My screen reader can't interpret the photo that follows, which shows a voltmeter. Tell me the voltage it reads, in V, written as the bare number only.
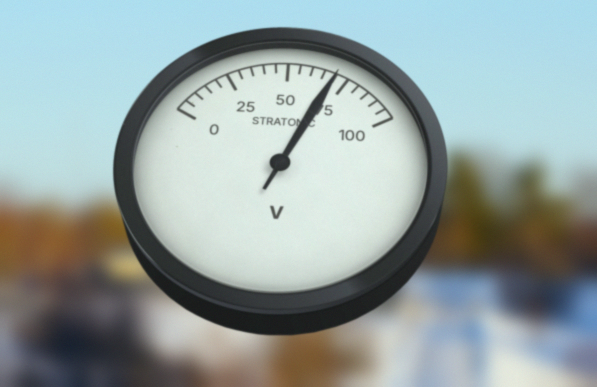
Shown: 70
